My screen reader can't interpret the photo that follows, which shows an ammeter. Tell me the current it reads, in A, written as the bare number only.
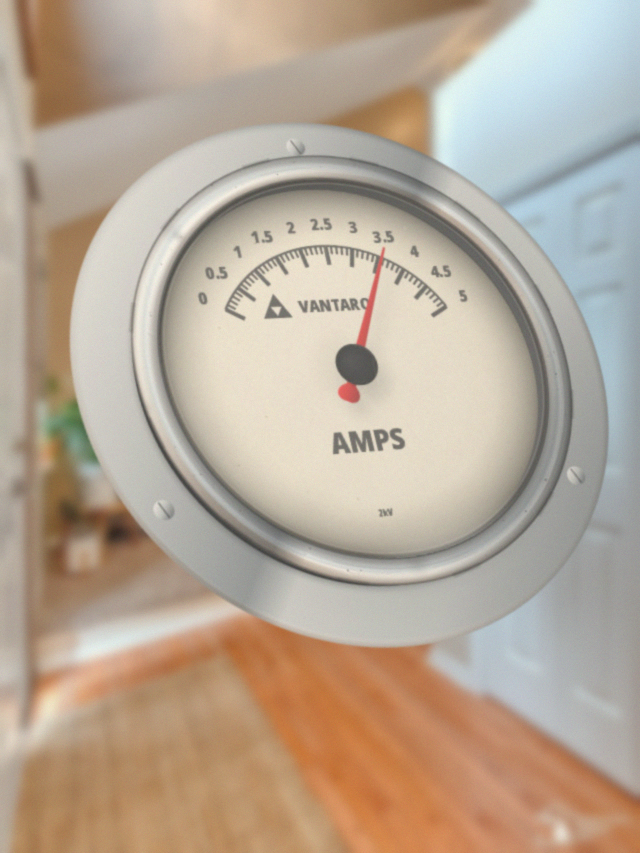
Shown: 3.5
